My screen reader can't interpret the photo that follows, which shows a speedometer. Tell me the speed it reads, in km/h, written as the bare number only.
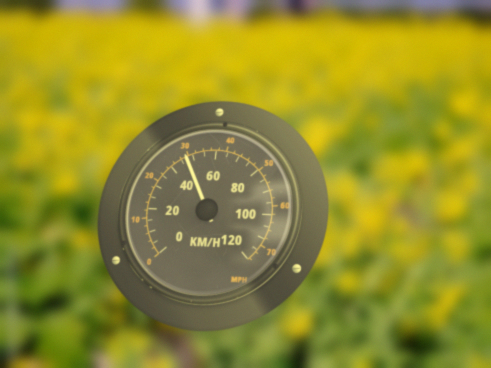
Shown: 47.5
